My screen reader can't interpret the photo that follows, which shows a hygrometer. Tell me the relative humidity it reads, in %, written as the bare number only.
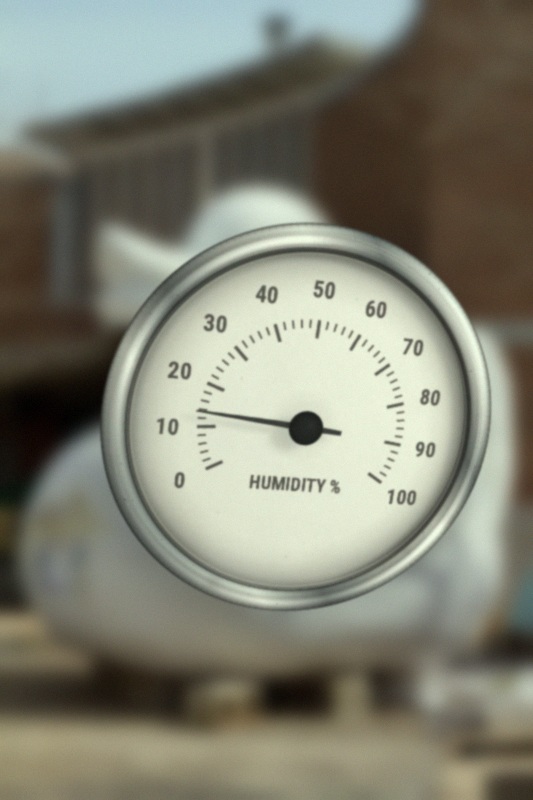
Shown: 14
